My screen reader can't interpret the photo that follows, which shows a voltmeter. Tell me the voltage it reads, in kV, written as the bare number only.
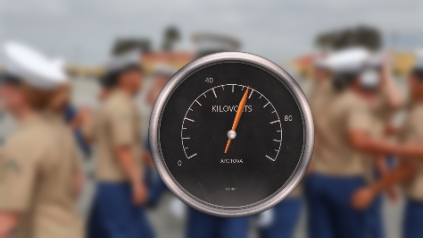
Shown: 57.5
